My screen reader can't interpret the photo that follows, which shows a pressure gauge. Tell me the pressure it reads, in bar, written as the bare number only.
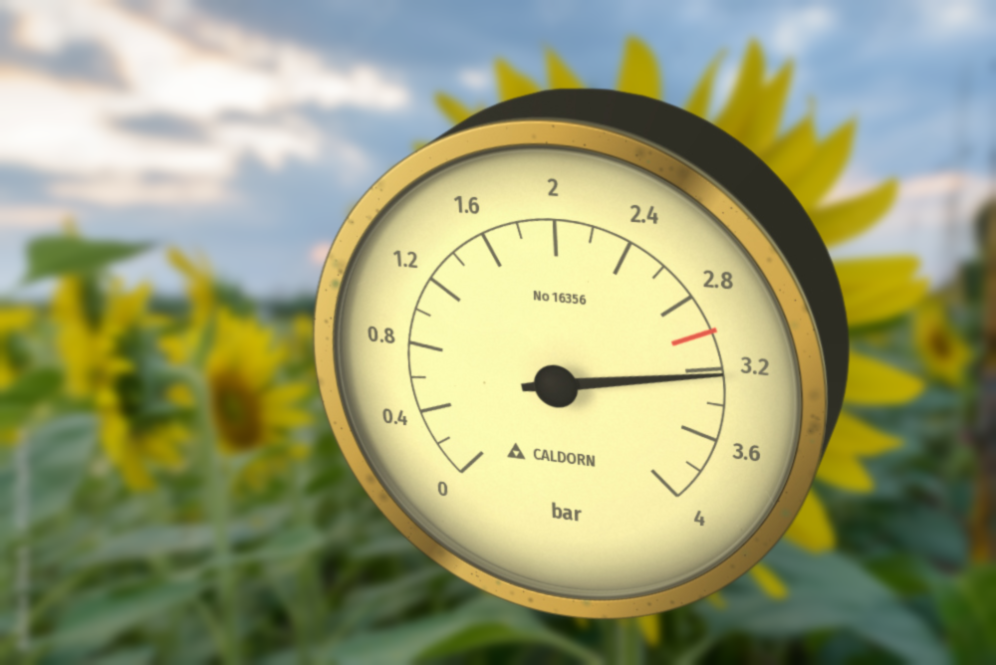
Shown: 3.2
